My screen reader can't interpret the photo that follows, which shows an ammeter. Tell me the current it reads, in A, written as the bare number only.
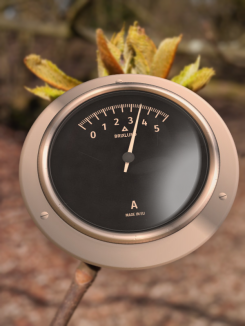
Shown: 3.5
